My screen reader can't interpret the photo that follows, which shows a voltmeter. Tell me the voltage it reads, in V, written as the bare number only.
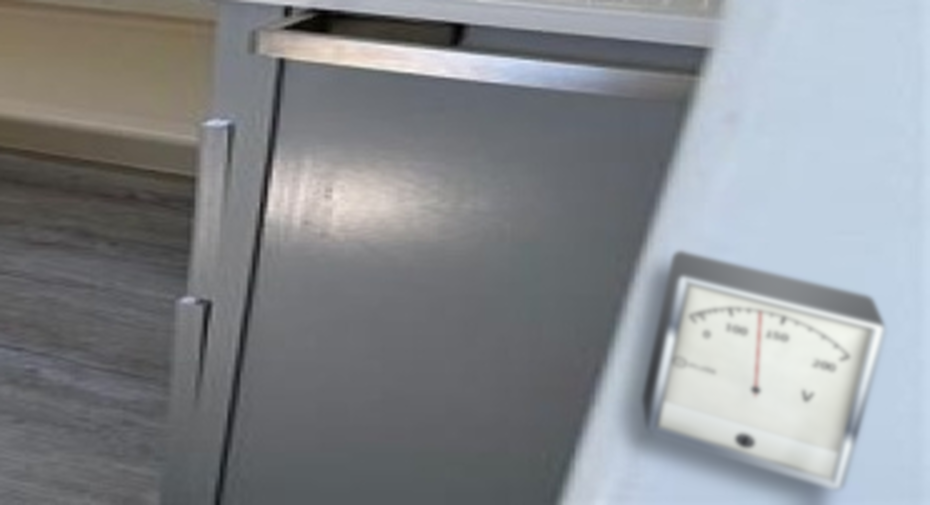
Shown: 130
